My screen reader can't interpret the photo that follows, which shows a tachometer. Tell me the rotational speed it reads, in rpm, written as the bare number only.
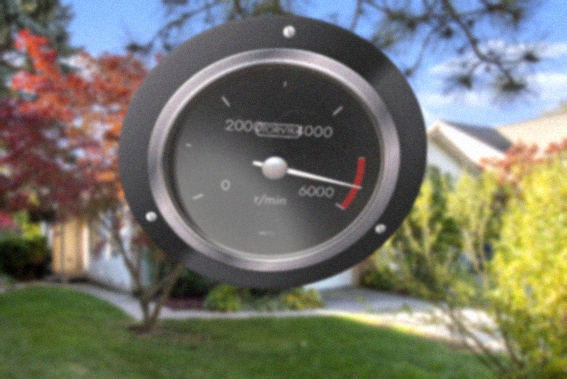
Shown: 5500
